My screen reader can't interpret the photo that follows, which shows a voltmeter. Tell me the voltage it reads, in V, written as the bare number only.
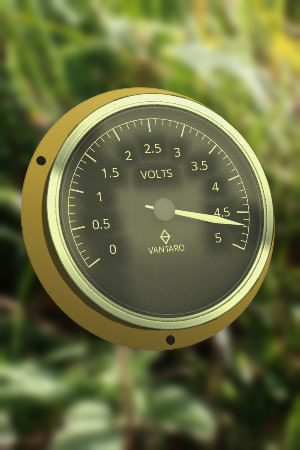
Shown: 4.7
